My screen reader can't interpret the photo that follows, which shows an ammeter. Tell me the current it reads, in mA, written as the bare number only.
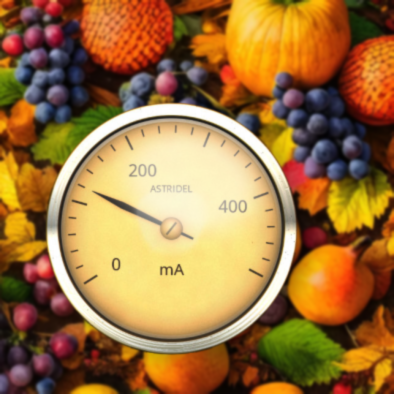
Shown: 120
